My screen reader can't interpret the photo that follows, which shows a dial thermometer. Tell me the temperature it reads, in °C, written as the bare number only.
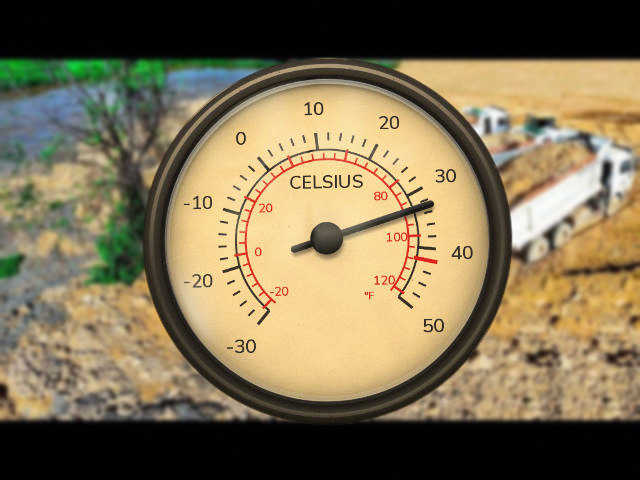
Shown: 33
